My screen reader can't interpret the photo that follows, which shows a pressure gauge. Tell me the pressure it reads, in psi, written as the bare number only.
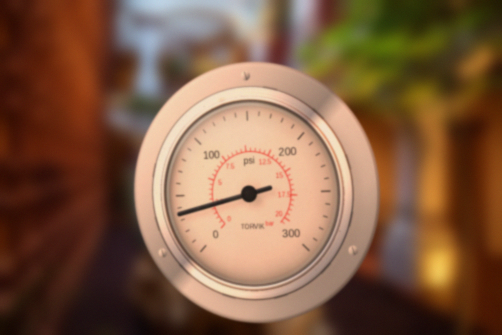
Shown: 35
